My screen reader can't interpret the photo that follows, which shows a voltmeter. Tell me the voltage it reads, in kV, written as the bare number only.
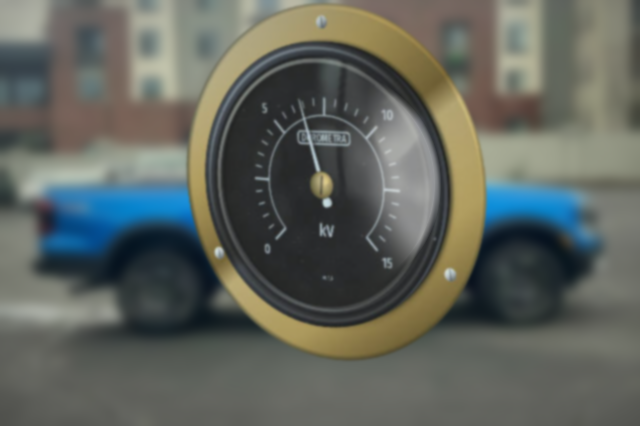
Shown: 6.5
